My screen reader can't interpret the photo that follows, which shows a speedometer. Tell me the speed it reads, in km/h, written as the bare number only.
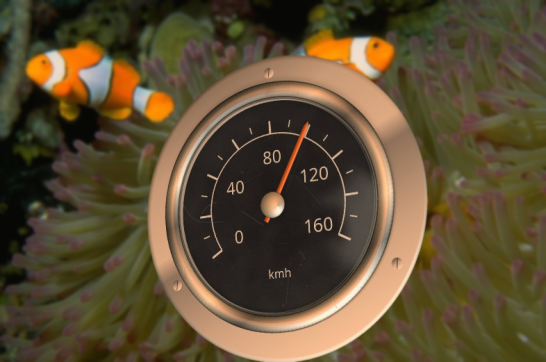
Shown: 100
